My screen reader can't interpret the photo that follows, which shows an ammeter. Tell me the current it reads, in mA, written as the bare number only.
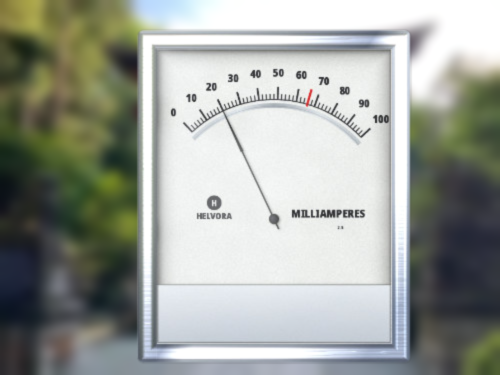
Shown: 20
